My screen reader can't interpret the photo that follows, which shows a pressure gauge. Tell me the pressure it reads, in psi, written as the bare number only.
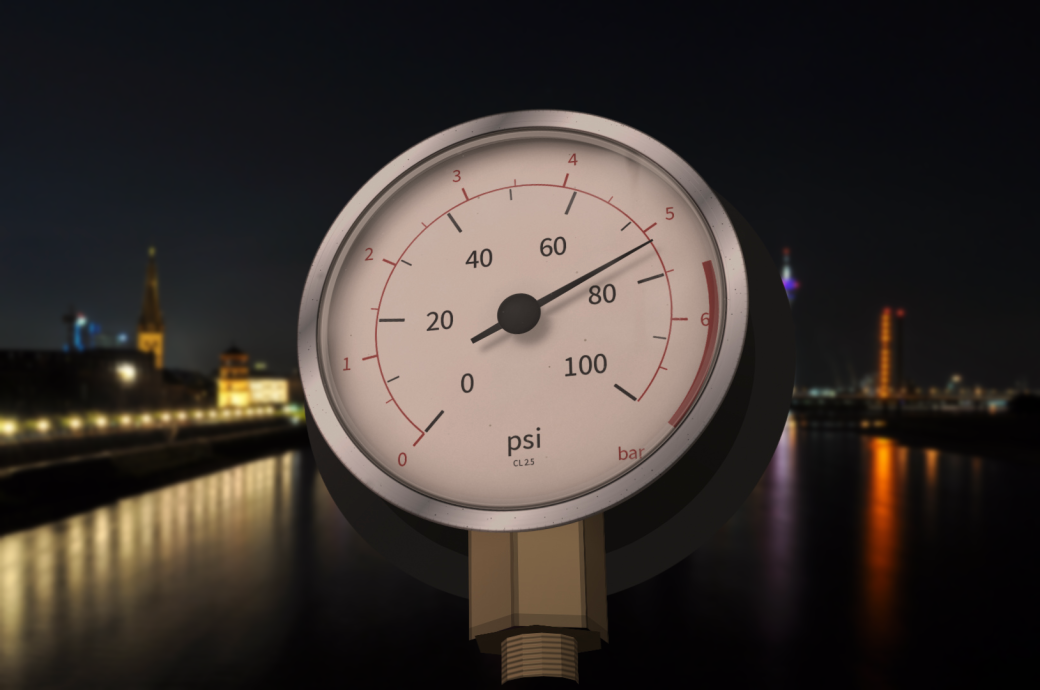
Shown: 75
